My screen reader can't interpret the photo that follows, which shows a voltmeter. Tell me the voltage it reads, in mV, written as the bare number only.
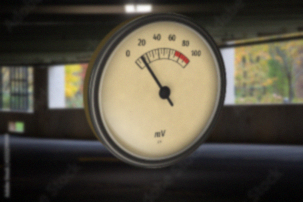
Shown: 10
